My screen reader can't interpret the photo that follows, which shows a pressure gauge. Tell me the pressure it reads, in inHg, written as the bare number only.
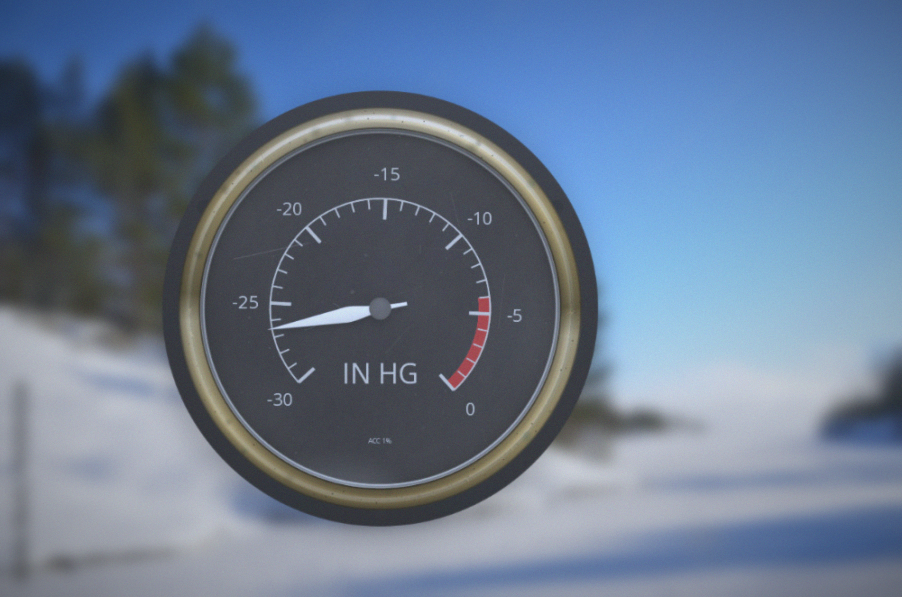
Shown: -26.5
